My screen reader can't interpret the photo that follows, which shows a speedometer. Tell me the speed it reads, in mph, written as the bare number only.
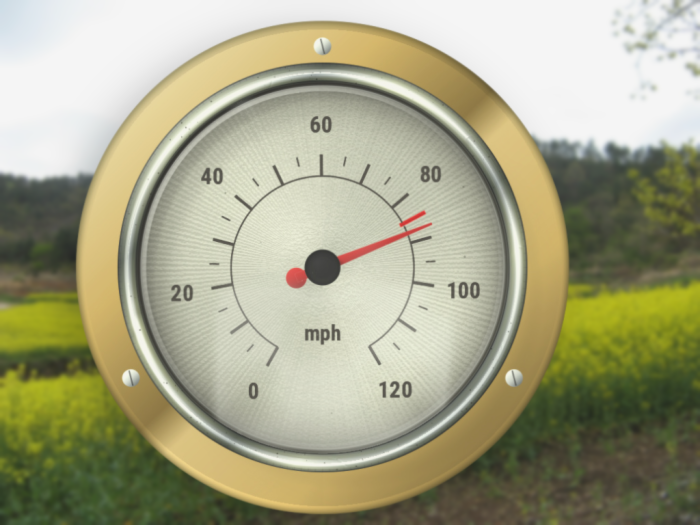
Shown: 87.5
